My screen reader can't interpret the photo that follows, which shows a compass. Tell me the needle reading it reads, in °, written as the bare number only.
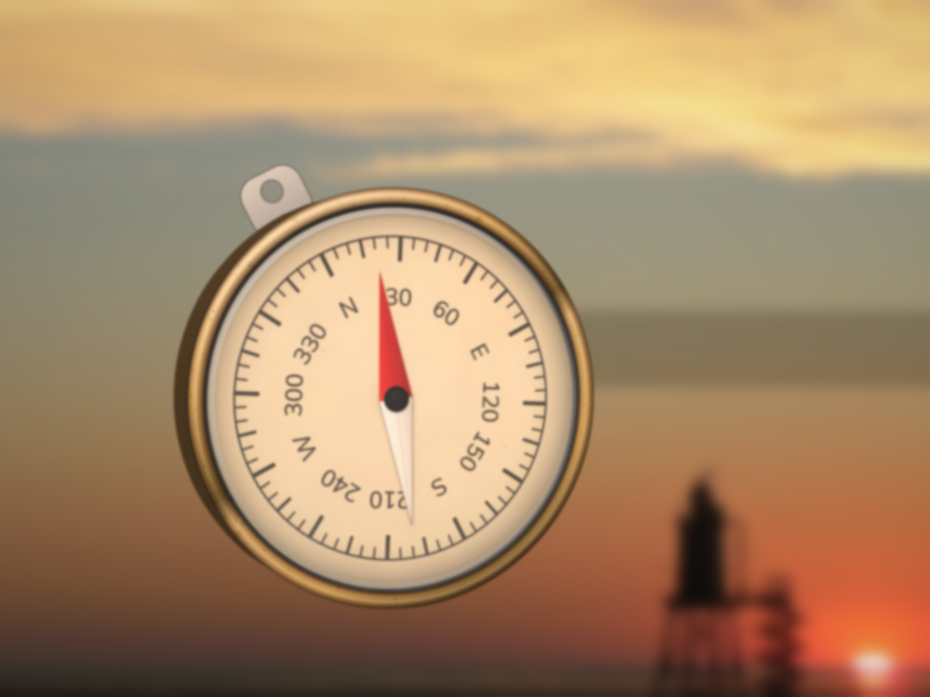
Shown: 20
